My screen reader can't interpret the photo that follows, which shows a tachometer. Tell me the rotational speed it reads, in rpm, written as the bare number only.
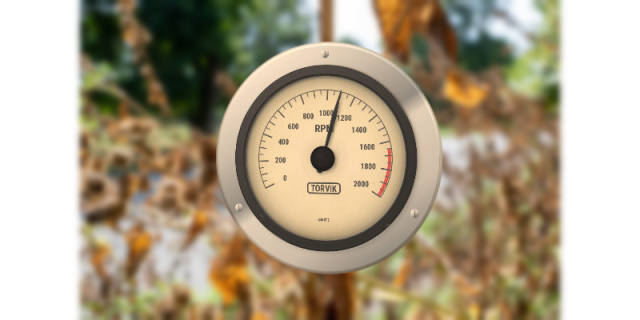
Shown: 1100
